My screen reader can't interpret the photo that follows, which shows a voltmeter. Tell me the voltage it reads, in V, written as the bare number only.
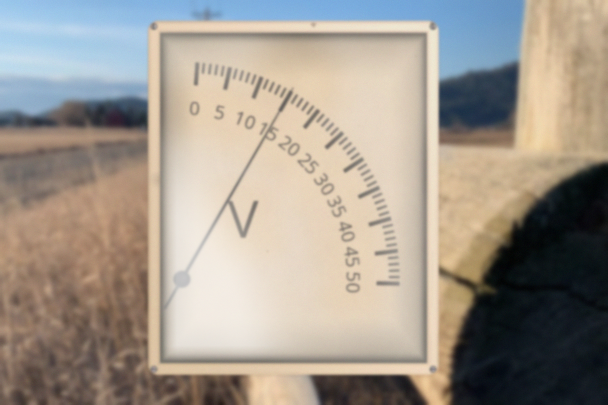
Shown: 15
